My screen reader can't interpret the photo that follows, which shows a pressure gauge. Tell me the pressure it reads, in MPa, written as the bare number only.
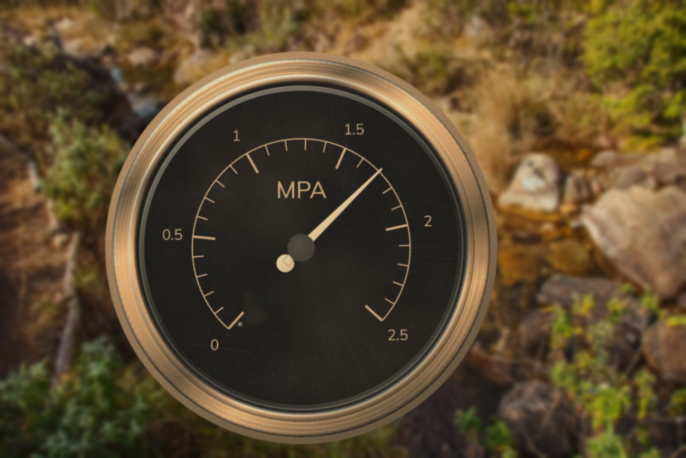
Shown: 1.7
